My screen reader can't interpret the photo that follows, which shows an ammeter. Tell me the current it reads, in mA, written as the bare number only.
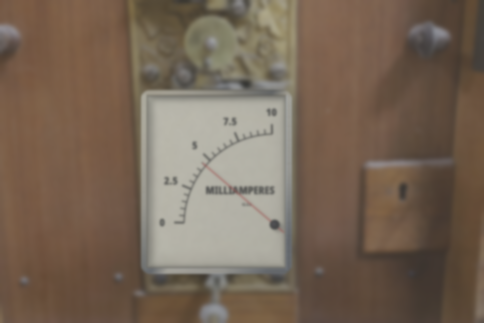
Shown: 4.5
